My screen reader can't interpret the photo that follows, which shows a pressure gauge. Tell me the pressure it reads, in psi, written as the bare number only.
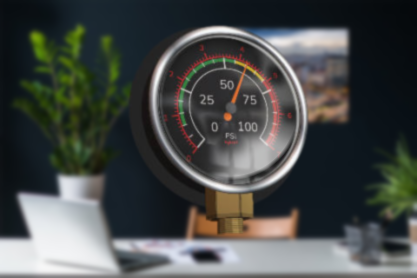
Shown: 60
